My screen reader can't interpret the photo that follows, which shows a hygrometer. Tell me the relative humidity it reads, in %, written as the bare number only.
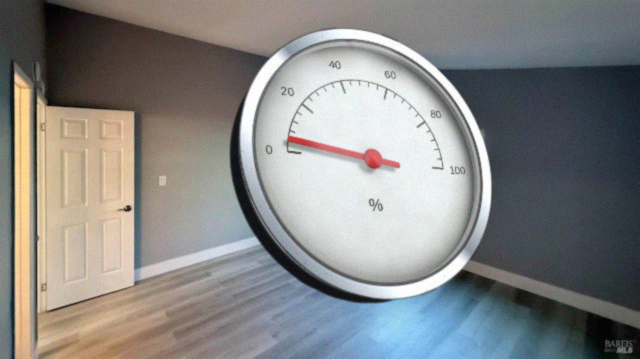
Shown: 4
